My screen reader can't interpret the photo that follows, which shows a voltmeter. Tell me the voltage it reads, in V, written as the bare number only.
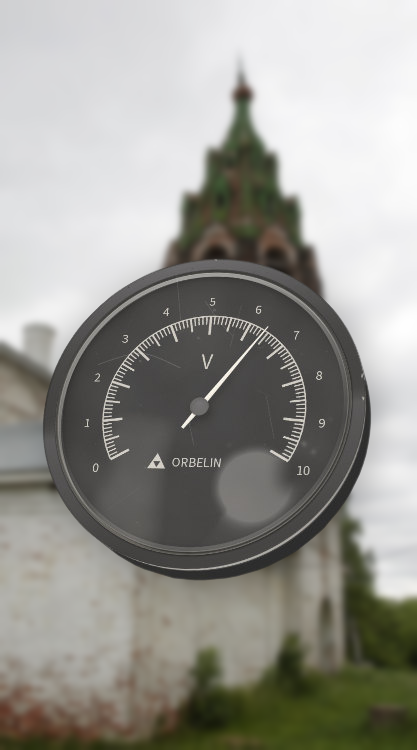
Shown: 6.5
